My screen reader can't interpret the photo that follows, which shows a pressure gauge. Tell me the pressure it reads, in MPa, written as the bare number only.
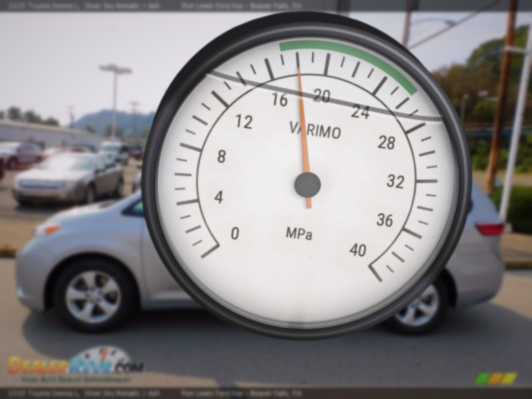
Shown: 18
